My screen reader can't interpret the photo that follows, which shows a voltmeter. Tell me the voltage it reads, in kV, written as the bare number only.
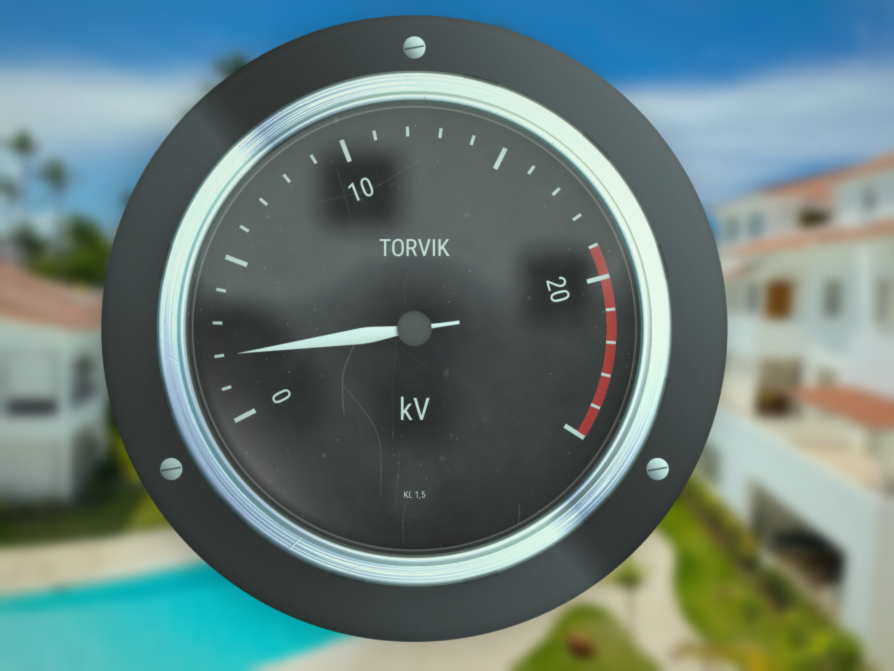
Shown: 2
